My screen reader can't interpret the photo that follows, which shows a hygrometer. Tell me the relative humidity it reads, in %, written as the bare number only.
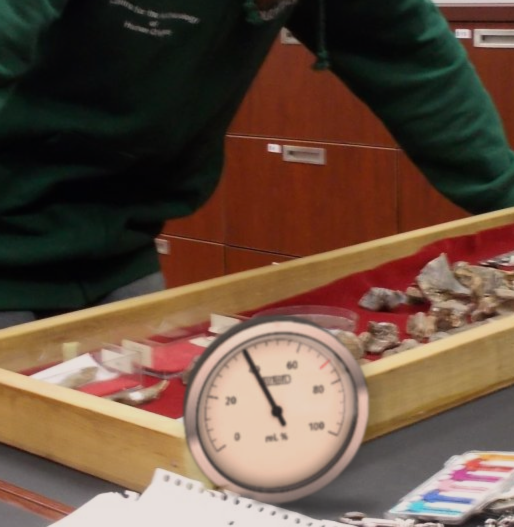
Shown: 40
